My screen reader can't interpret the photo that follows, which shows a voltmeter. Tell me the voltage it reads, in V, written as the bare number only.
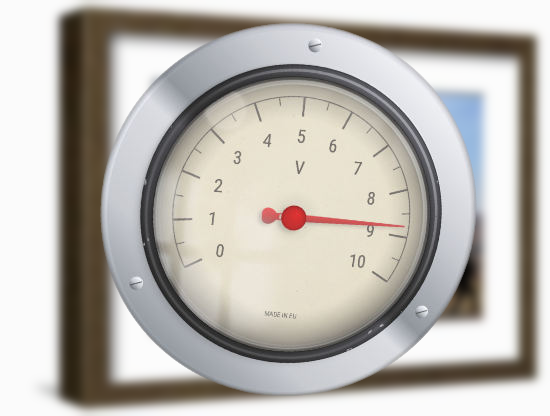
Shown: 8.75
